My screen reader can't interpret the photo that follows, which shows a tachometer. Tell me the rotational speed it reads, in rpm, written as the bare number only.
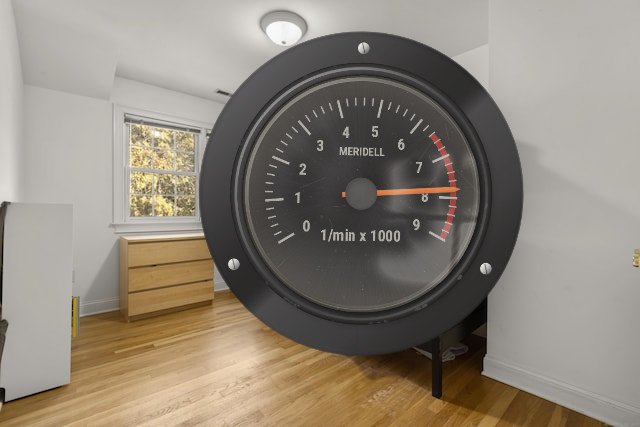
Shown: 7800
